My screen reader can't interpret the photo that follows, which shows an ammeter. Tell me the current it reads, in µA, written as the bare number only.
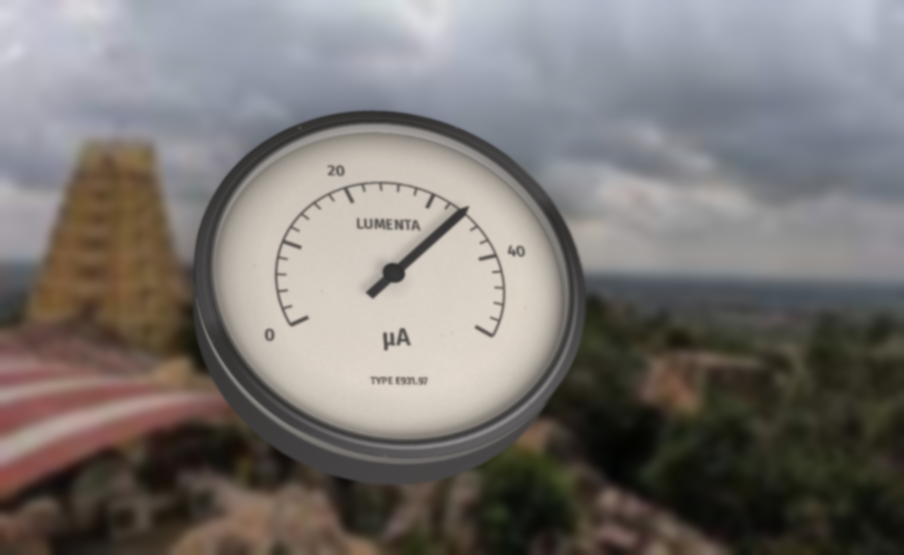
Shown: 34
